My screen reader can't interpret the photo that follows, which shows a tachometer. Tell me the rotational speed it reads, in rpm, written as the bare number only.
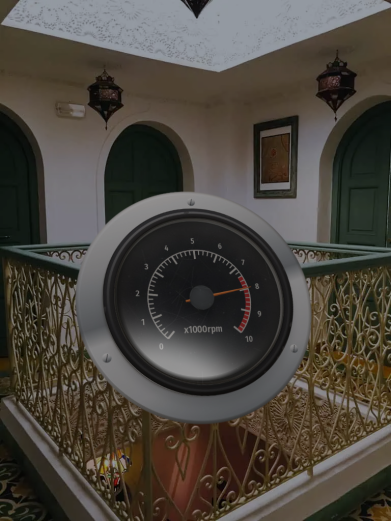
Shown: 8000
